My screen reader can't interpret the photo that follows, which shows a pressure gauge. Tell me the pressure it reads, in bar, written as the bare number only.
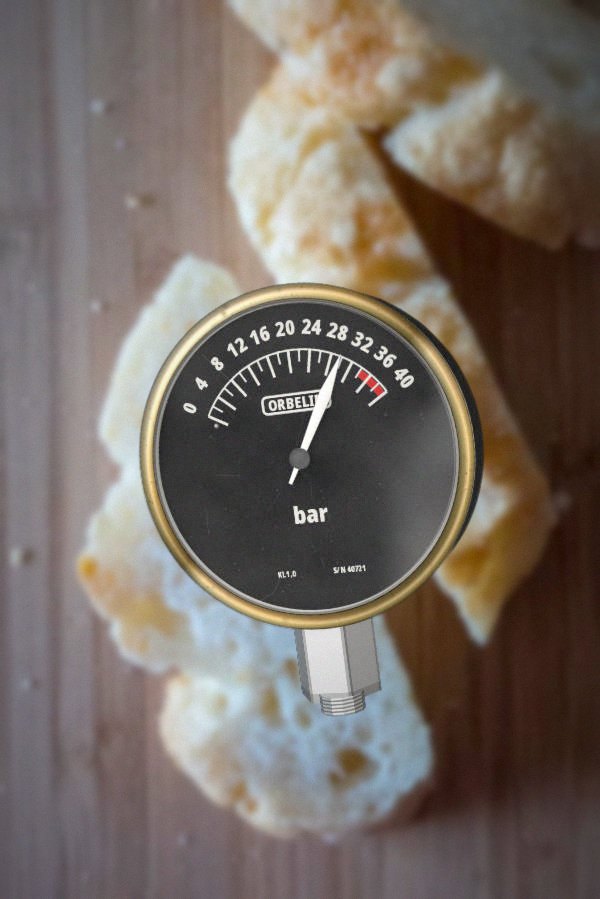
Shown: 30
